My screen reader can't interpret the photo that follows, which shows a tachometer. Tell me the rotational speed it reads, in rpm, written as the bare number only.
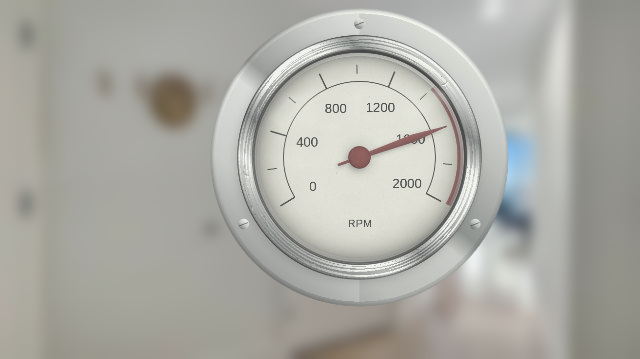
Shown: 1600
